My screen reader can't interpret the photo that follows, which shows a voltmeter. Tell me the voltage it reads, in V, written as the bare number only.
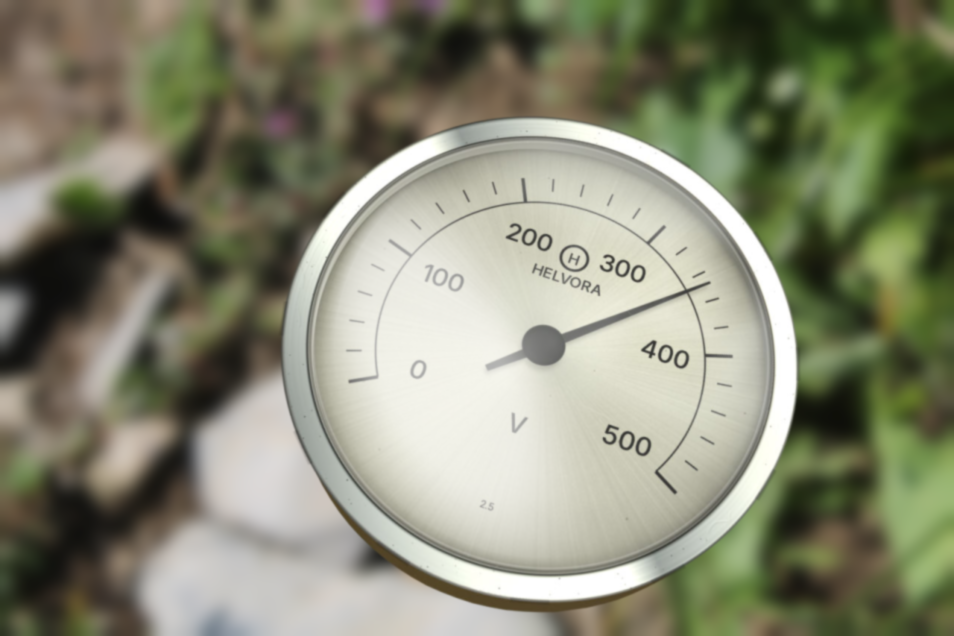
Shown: 350
